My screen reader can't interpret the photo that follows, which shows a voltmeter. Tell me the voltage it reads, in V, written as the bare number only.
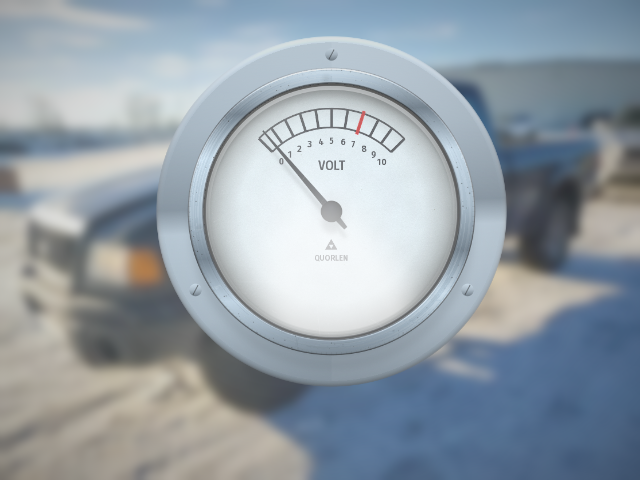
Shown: 0.5
